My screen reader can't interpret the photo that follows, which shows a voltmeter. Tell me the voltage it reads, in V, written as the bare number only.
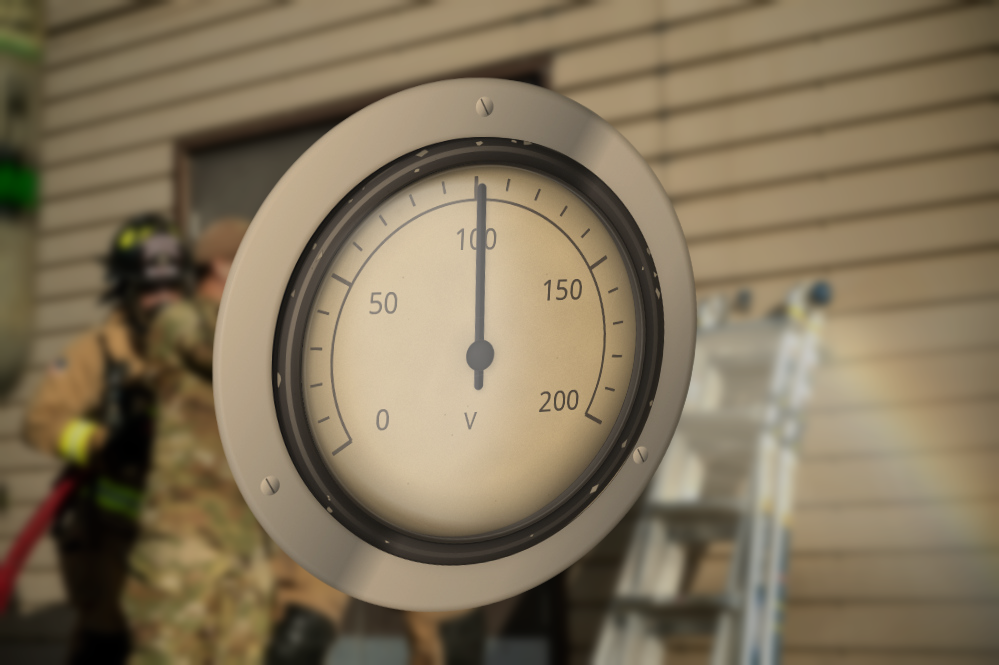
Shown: 100
